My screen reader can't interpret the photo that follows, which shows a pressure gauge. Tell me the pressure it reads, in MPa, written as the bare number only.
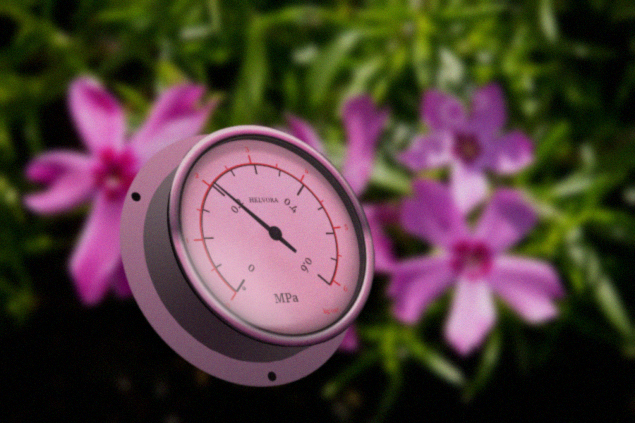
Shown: 0.2
